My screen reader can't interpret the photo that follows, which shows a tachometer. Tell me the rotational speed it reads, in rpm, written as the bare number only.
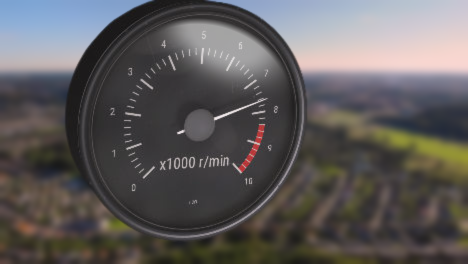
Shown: 7600
